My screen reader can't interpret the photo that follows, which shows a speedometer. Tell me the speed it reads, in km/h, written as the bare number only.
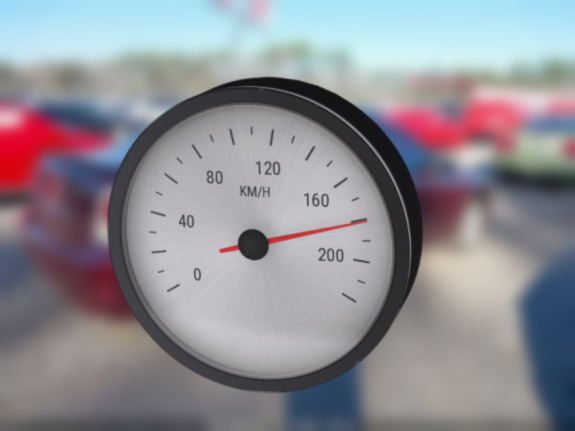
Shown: 180
